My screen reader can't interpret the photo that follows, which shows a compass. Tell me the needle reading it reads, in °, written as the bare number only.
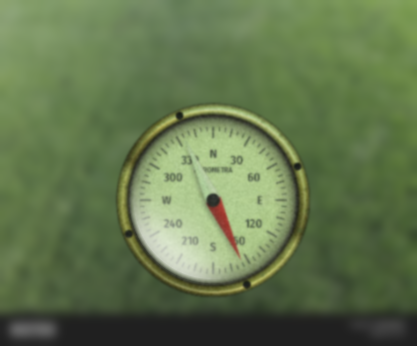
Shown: 155
